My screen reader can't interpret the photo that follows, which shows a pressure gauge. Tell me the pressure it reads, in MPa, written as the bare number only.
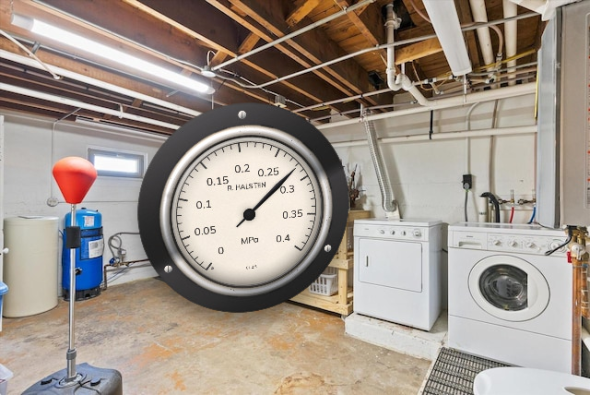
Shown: 0.28
